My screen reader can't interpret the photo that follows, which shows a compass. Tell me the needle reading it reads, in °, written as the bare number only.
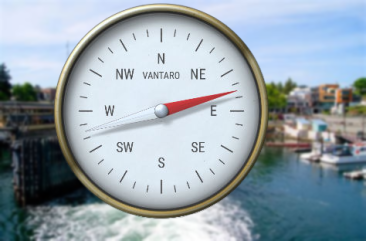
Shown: 75
